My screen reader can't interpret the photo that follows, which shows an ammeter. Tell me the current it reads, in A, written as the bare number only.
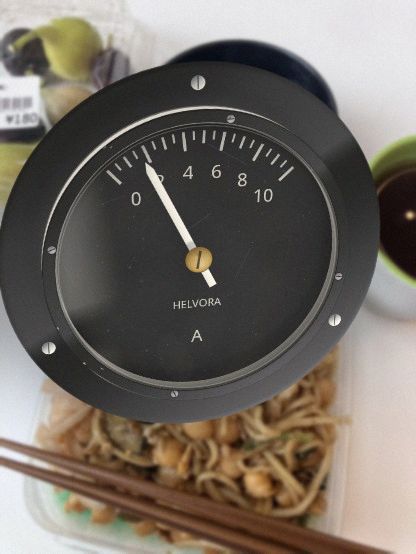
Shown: 1.75
